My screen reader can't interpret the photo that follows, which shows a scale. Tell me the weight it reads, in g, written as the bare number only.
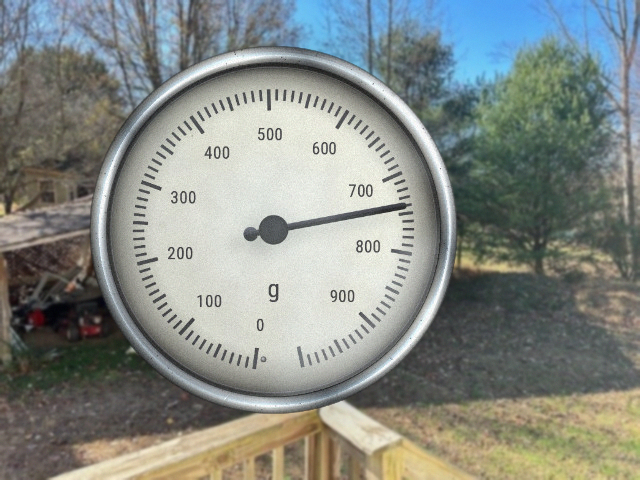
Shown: 740
